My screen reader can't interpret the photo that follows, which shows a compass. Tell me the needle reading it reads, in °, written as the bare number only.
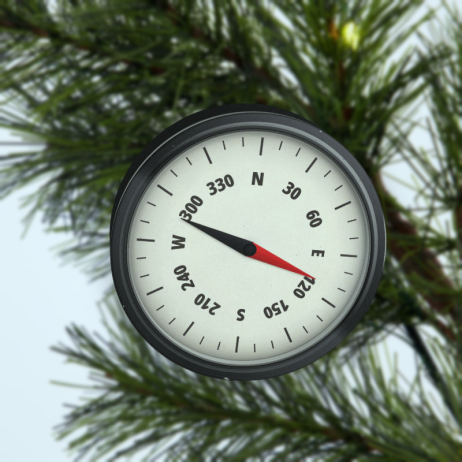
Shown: 110
